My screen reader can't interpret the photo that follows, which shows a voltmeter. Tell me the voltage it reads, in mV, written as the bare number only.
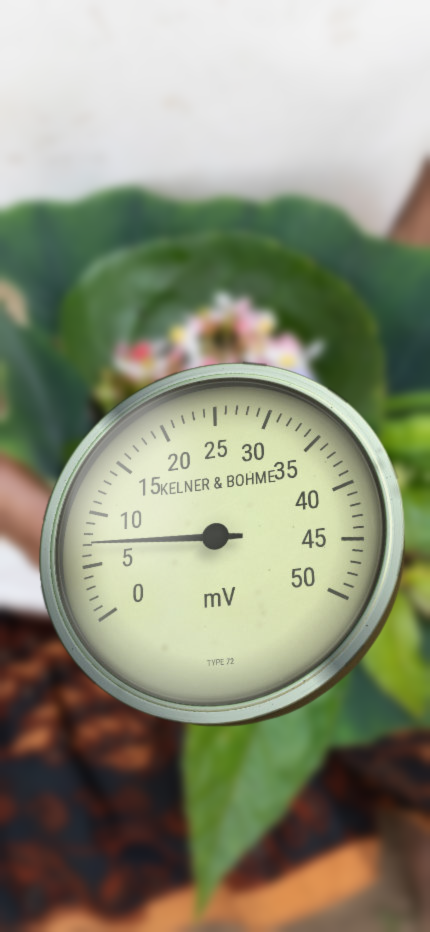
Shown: 7
